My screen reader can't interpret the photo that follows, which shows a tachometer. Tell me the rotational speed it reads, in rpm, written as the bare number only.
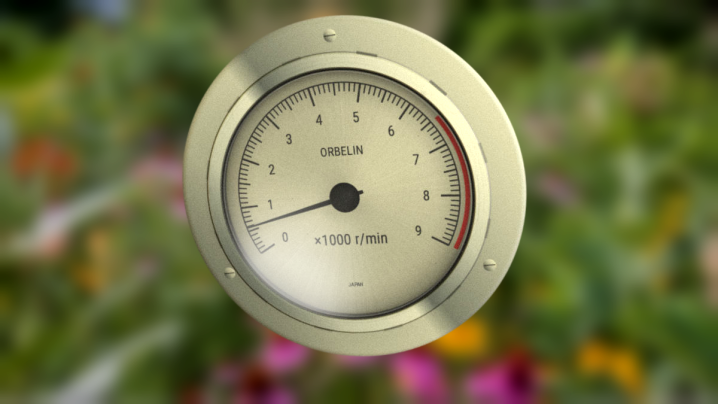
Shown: 600
